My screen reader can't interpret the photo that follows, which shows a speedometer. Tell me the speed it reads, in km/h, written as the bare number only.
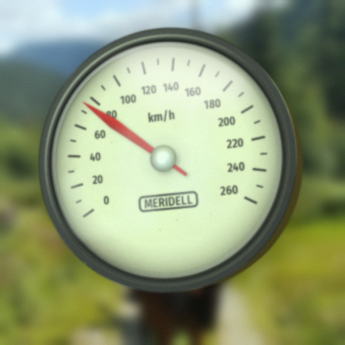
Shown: 75
